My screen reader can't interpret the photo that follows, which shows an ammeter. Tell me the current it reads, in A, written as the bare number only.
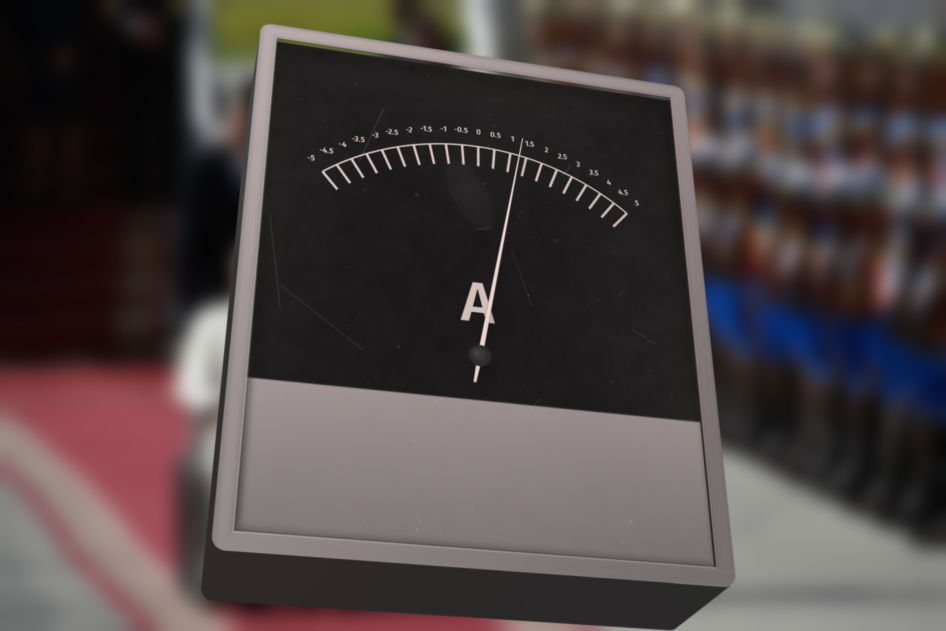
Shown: 1.25
